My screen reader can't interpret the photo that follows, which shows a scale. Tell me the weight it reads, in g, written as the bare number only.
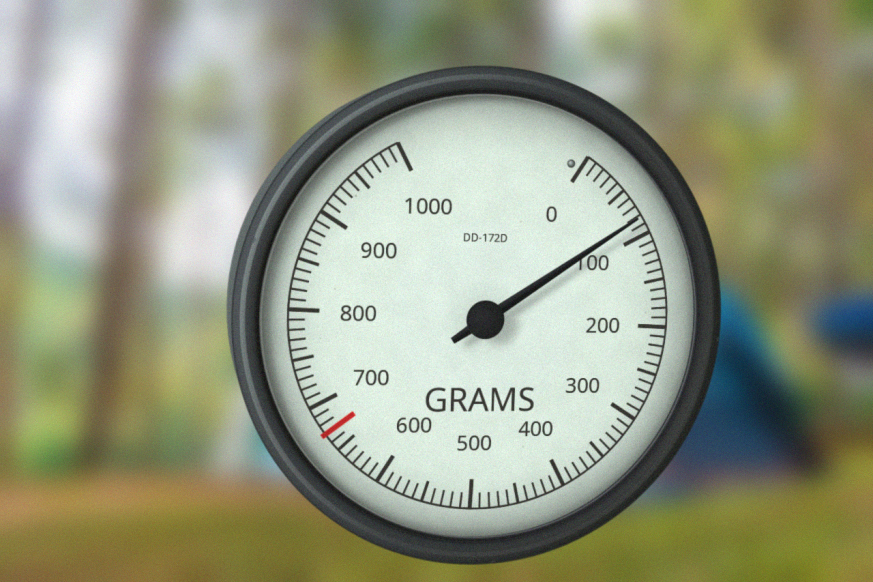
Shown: 80
